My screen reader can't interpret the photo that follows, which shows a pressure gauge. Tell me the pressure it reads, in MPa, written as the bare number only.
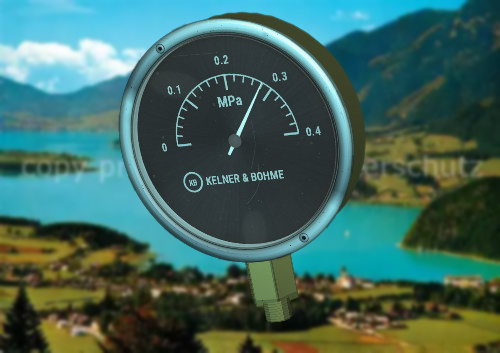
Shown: 0.28
